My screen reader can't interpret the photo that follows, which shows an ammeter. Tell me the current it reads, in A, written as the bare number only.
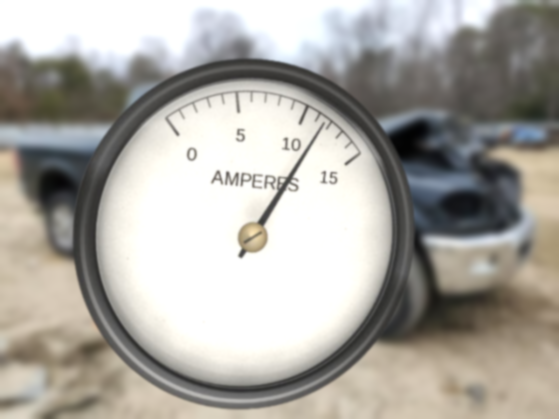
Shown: 11.5
